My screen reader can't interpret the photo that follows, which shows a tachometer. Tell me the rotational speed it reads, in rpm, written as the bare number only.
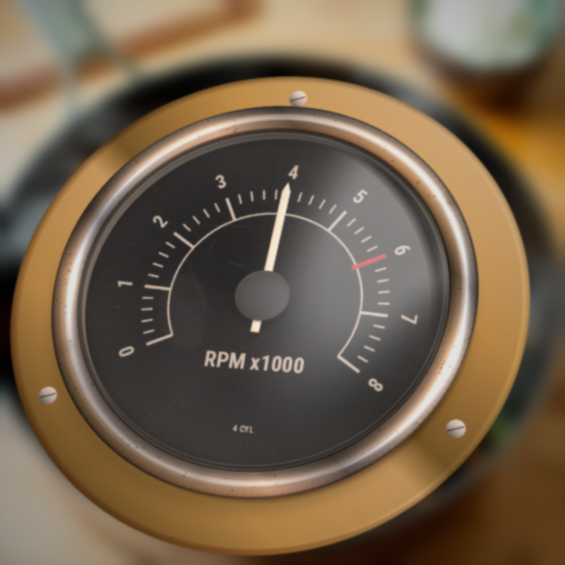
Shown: 4000
